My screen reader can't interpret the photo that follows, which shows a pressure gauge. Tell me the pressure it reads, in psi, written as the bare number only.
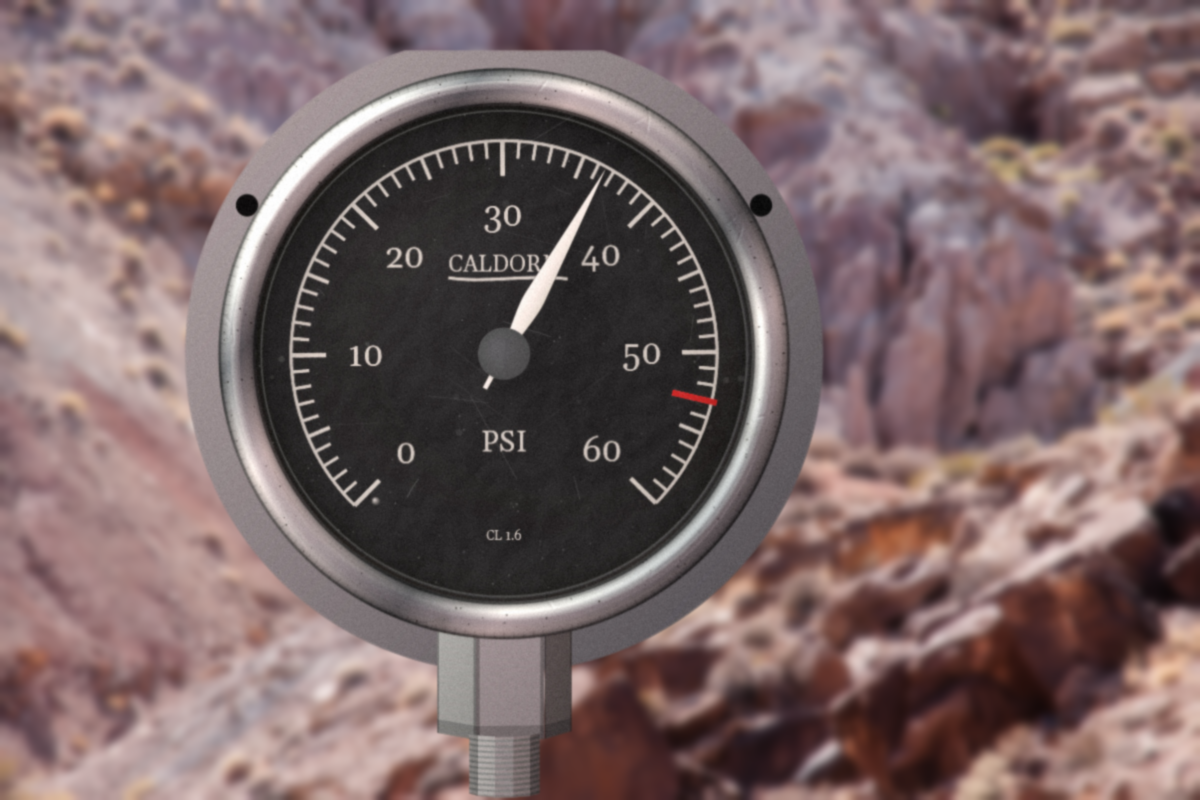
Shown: 36.5
